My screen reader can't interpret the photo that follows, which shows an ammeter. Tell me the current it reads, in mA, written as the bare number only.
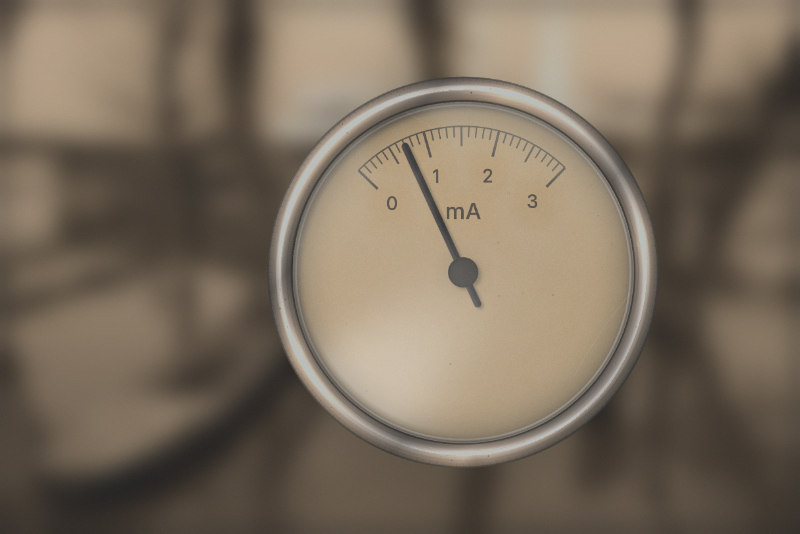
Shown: 0.7
